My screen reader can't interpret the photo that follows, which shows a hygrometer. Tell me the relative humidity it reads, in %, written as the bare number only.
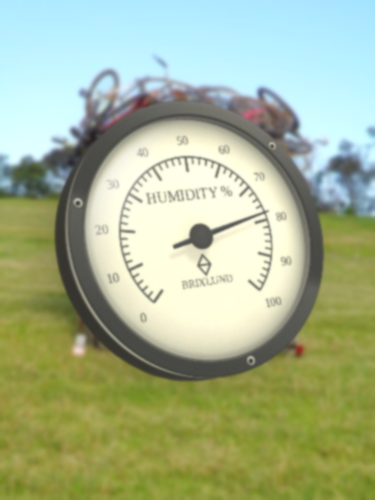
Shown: 78
